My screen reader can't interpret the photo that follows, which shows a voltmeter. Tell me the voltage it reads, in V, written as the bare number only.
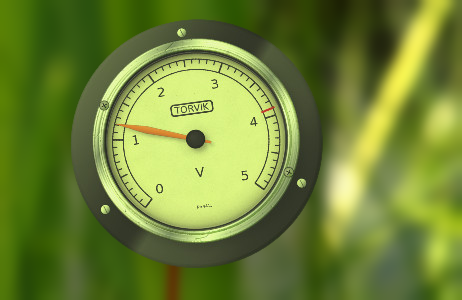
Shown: 1.2
